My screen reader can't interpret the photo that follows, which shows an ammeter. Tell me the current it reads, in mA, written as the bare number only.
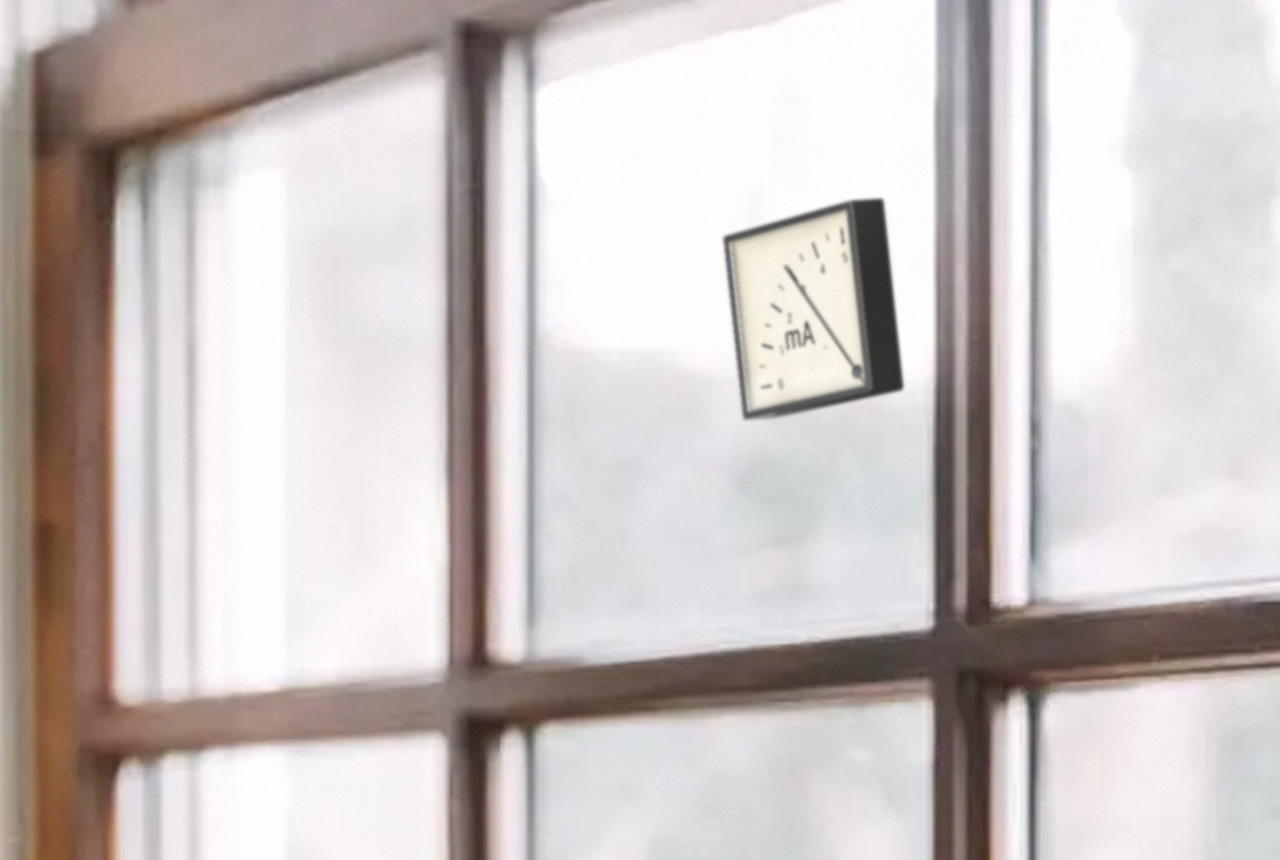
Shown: 3
